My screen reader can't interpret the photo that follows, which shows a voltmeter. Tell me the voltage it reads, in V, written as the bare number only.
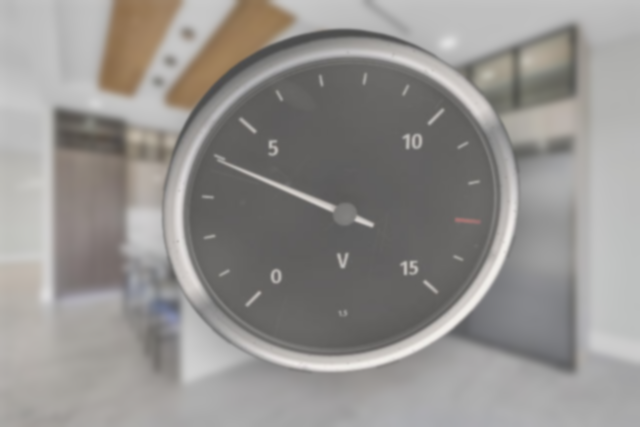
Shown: 4
